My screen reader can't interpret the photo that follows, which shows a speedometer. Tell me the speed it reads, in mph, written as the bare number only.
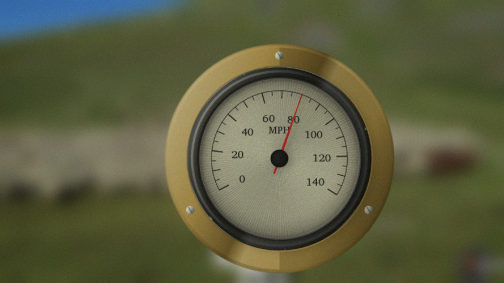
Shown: 80
